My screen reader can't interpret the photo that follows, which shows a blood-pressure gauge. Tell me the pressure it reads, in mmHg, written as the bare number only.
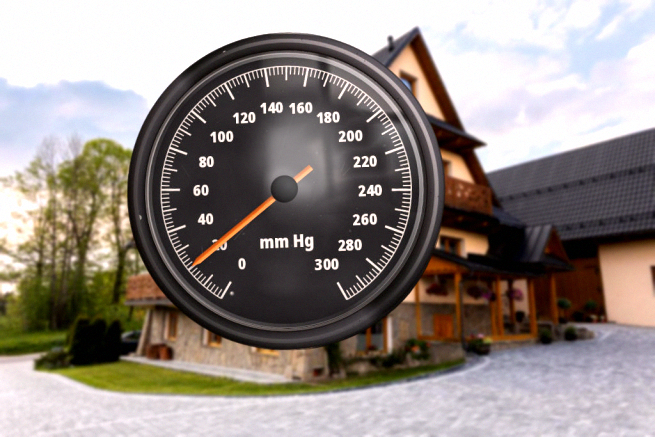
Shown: 20
